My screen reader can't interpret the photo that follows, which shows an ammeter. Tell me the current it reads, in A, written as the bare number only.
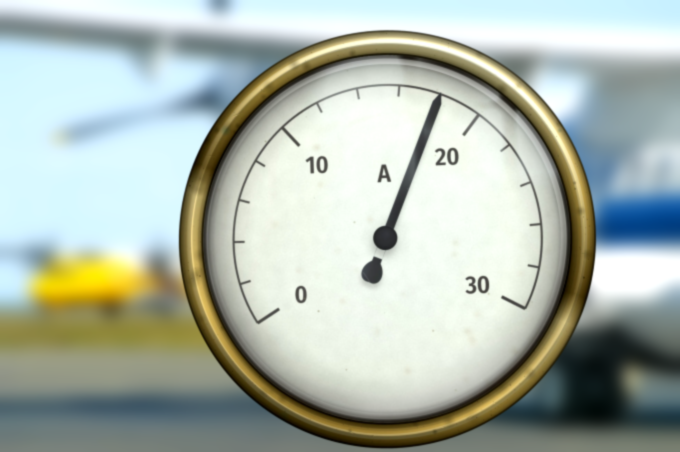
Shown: 18
